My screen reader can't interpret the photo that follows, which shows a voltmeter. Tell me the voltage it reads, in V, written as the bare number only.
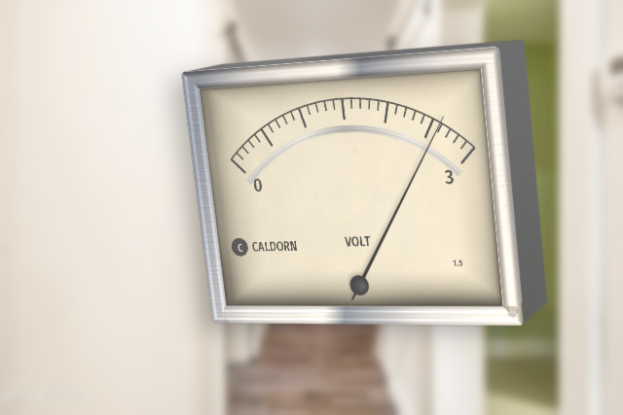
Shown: 2.6
